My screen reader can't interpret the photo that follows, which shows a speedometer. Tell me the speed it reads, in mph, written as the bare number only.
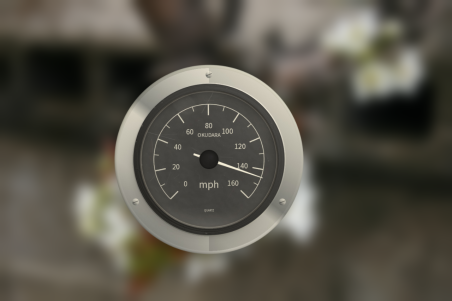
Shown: 145
